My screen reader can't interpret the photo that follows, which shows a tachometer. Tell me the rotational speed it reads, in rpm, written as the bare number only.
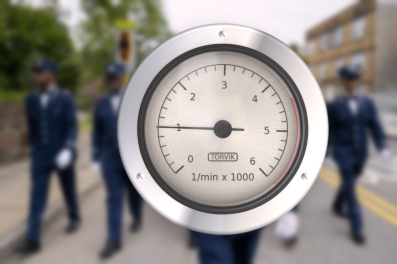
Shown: 1000
